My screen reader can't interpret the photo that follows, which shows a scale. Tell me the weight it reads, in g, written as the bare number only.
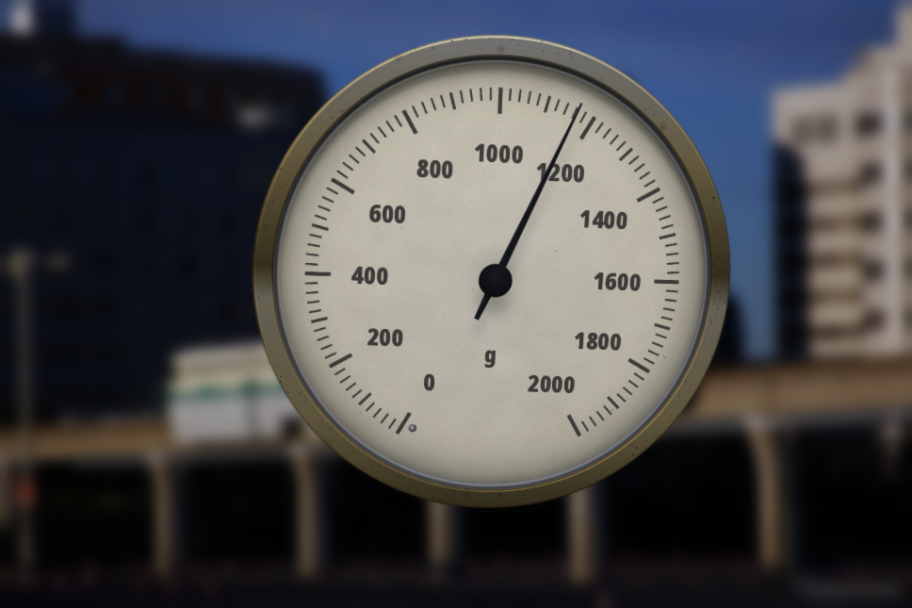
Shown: 1160
